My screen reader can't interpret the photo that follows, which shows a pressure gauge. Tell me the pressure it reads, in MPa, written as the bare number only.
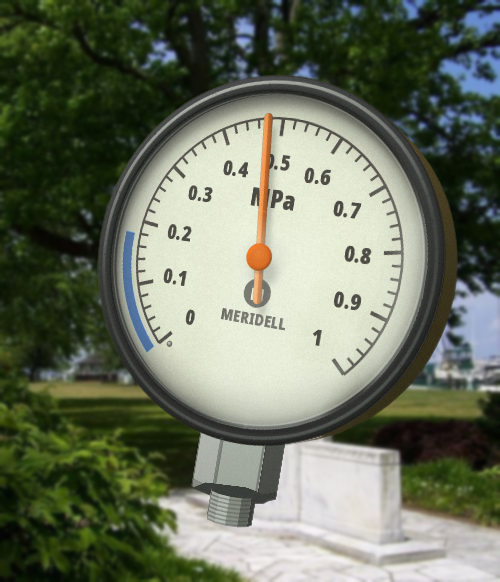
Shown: 0.48
